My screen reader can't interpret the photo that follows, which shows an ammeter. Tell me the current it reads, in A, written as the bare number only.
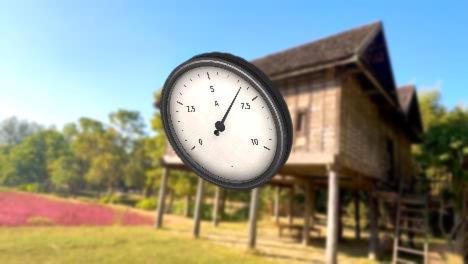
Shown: 6.75
